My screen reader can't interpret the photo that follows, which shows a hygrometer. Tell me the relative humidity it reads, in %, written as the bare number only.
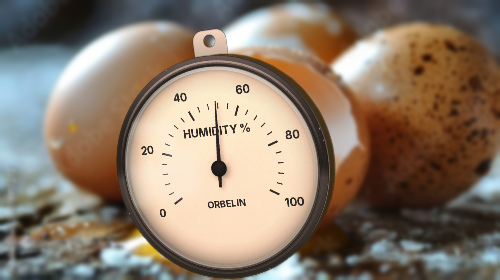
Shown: 52
